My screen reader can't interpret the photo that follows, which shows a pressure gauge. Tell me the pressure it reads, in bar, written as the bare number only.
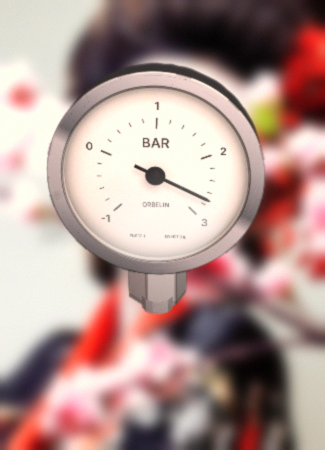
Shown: 2.7
